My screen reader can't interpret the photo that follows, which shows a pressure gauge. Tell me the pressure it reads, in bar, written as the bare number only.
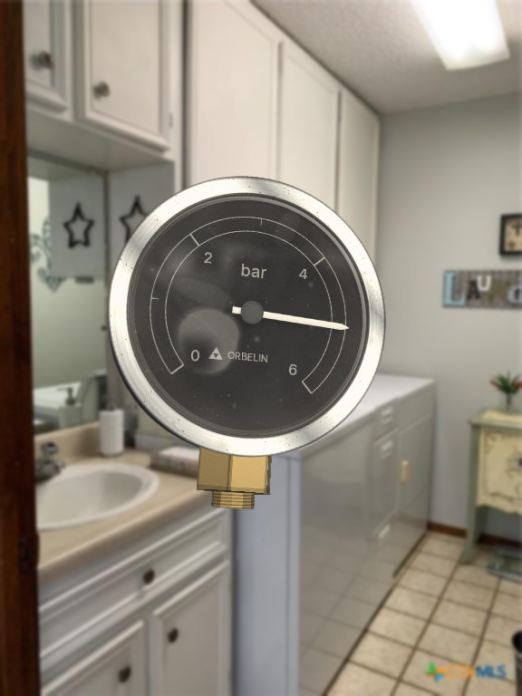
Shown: 5
